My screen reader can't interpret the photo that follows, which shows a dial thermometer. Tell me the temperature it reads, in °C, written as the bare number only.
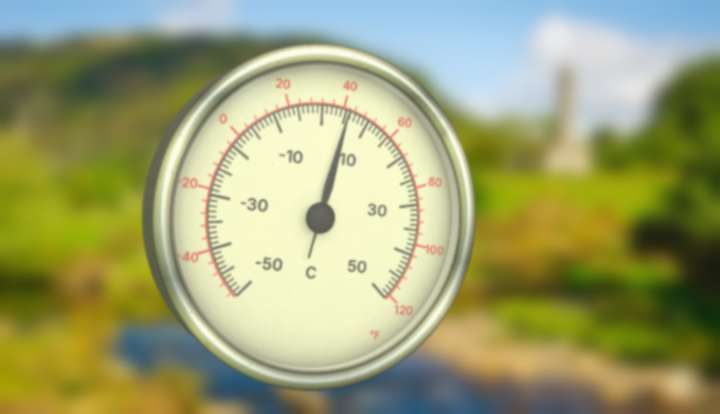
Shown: 5
